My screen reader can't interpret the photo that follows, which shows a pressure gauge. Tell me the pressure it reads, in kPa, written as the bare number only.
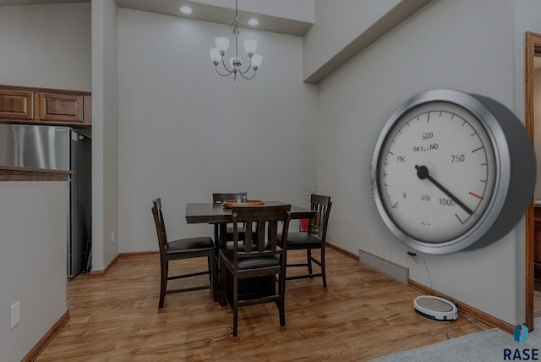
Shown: 950
